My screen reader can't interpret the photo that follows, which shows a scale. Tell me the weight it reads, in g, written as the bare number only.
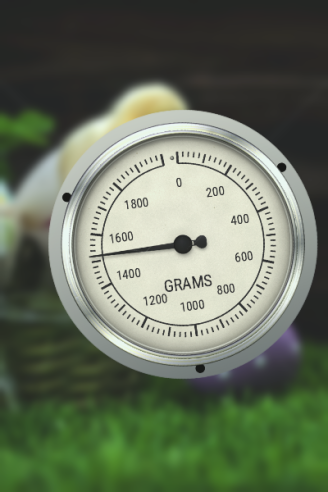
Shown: 1520
